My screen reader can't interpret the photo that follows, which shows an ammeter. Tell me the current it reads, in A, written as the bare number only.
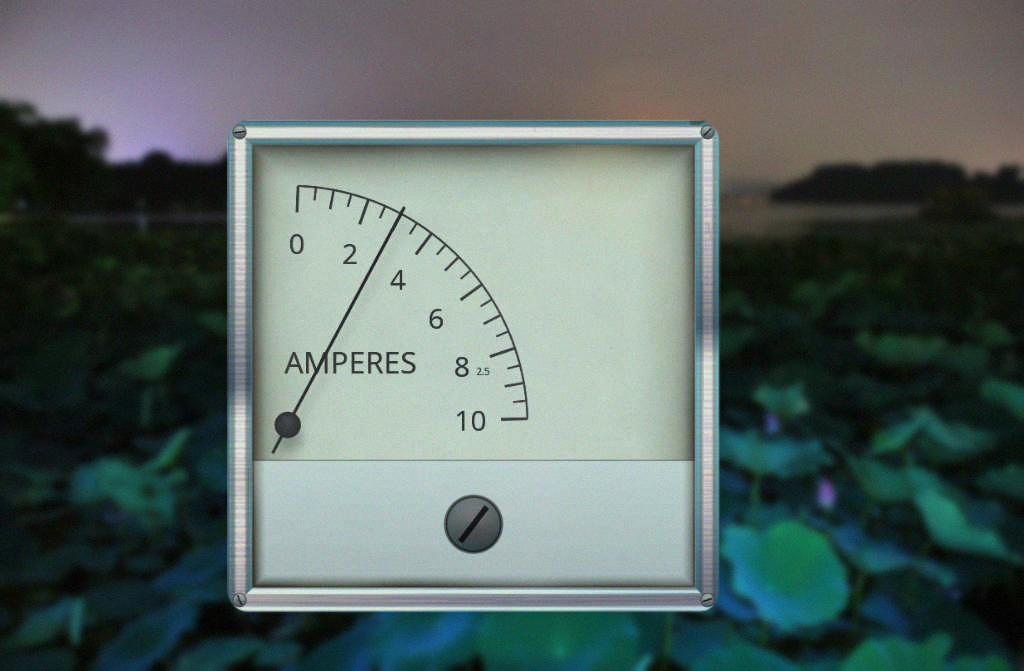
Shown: 3
